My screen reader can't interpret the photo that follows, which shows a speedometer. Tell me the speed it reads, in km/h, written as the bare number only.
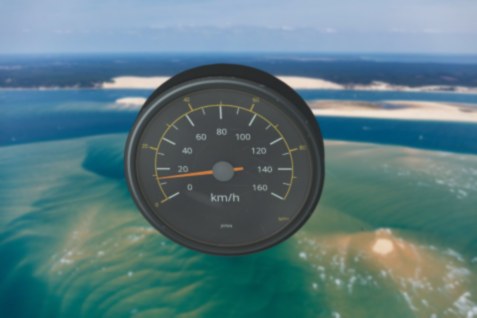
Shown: 15
